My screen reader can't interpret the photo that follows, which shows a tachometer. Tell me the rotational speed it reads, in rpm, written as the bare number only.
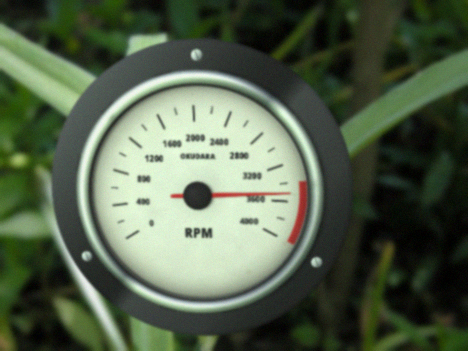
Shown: 3500
